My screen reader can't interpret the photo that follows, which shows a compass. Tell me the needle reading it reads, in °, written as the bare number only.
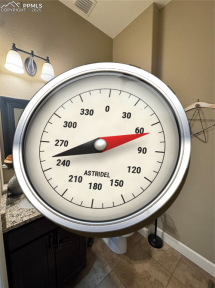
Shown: 70
